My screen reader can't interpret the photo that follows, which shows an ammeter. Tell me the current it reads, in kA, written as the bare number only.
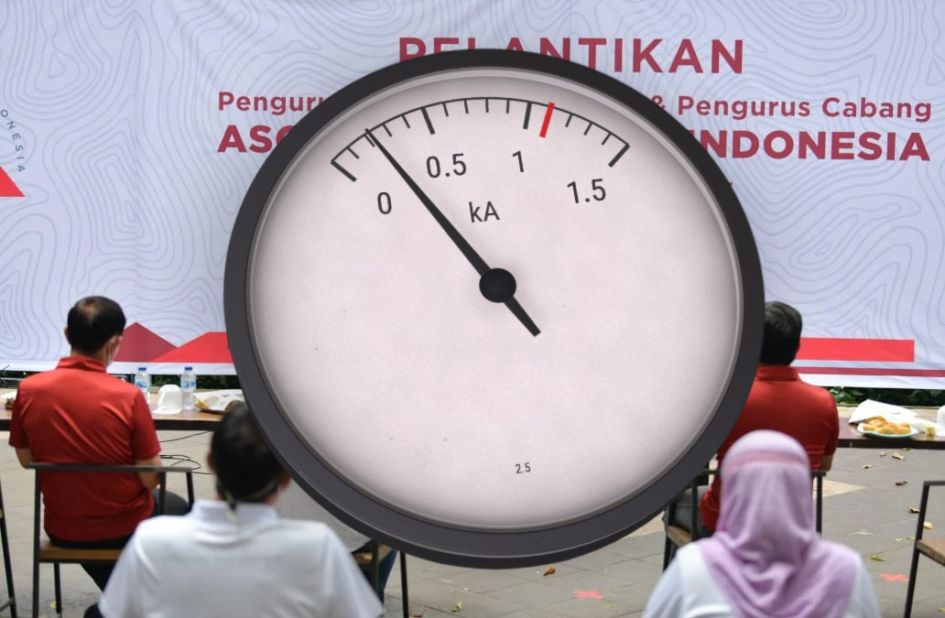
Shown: 0.2
